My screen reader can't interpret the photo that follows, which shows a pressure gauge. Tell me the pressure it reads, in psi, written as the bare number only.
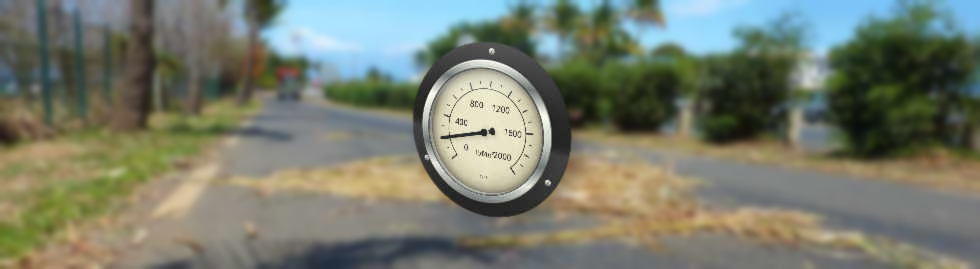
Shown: 200
